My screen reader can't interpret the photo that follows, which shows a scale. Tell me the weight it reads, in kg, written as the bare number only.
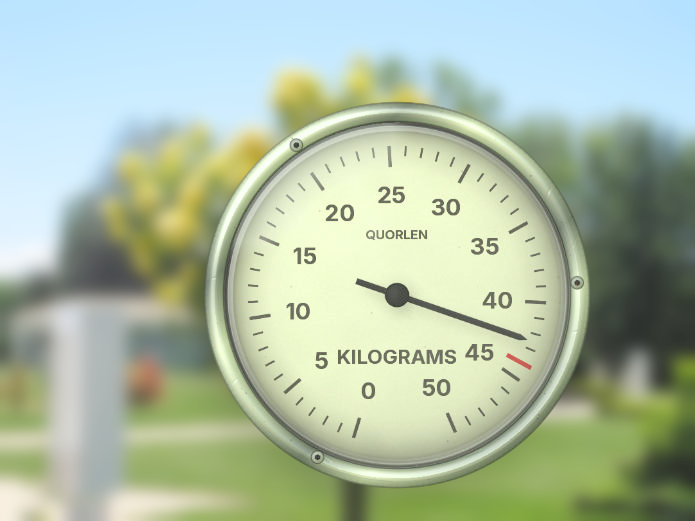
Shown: 42.5
